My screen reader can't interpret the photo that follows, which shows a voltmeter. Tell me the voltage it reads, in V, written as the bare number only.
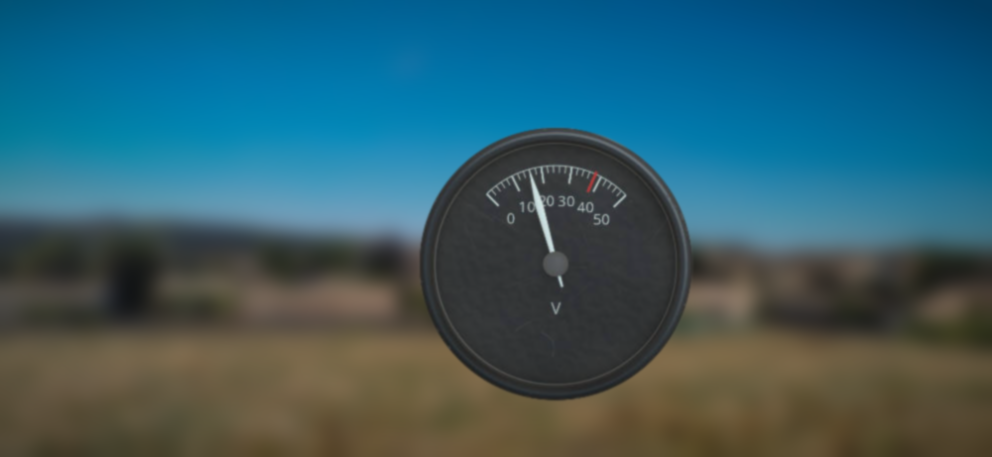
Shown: 16
